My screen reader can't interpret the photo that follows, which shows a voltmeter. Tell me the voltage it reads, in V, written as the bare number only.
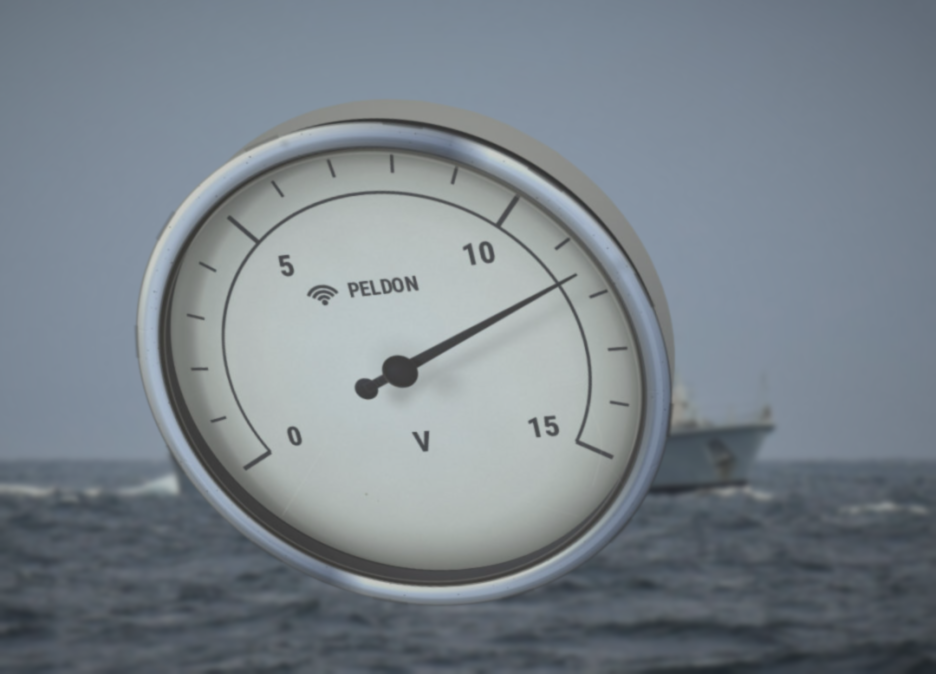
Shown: 11.5
